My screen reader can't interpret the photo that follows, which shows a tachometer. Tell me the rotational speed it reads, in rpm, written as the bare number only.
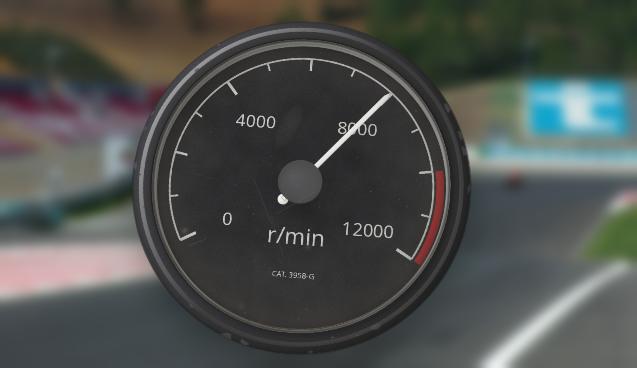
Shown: 8000
